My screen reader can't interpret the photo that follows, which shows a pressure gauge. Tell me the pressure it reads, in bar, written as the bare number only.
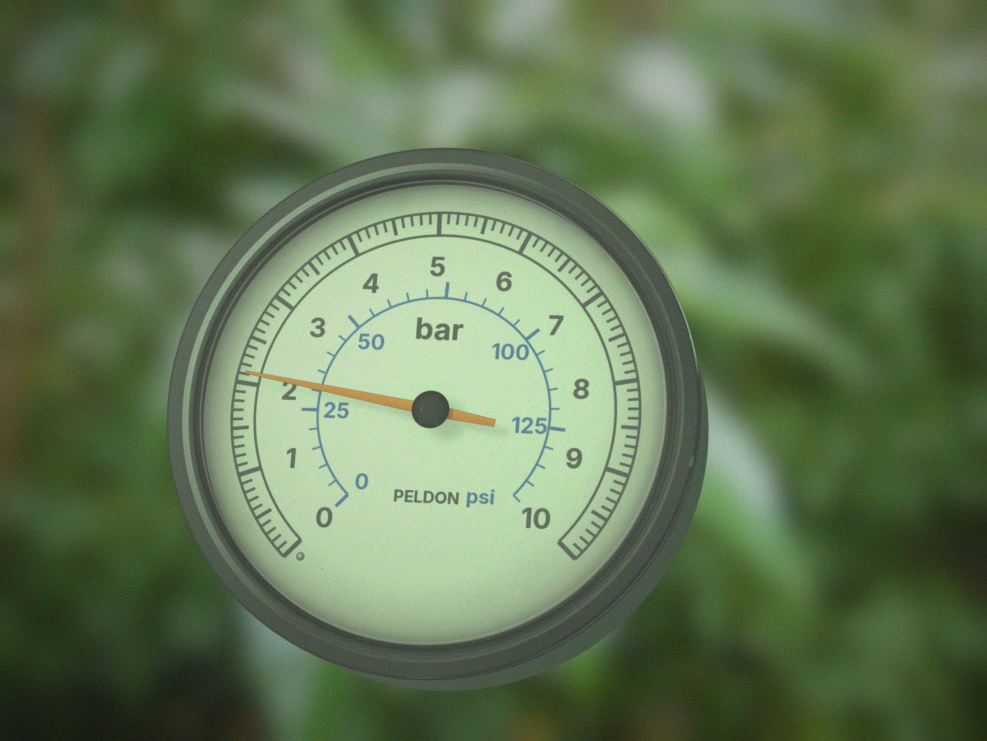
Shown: 2.1
